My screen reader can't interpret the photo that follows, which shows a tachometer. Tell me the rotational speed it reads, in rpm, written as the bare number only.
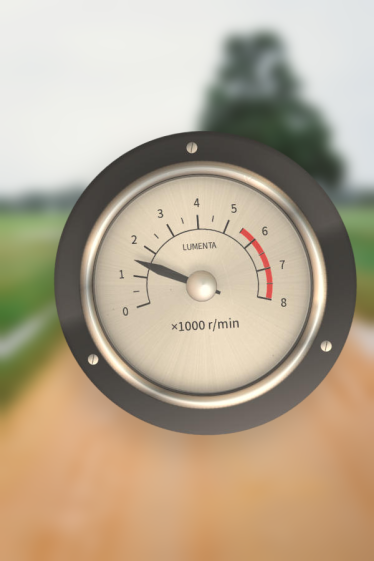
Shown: 1500
